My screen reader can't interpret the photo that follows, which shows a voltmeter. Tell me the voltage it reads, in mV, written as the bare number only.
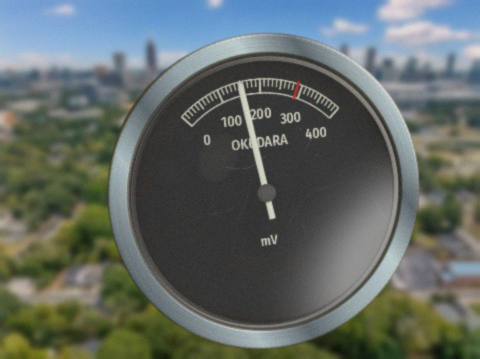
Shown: 150
